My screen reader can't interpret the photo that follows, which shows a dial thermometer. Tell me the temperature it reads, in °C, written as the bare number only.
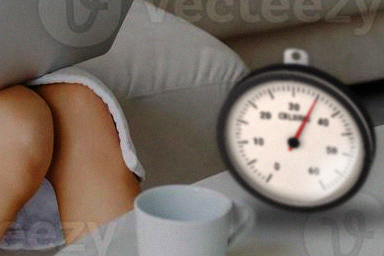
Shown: 35
